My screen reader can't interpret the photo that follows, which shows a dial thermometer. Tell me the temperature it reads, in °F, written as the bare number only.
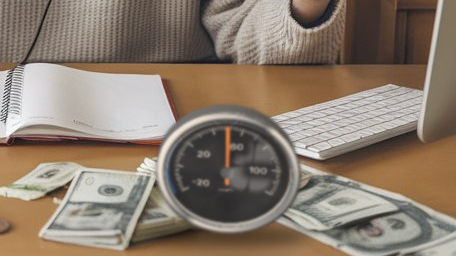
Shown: 50
